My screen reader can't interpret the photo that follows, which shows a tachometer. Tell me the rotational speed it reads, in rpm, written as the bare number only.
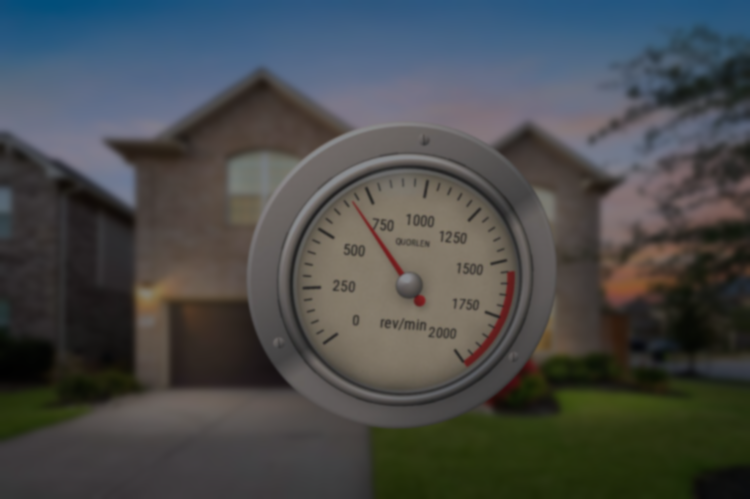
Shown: 675
